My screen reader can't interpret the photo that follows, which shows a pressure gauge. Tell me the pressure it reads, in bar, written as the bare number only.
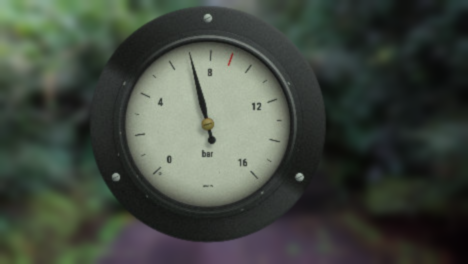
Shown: 7
